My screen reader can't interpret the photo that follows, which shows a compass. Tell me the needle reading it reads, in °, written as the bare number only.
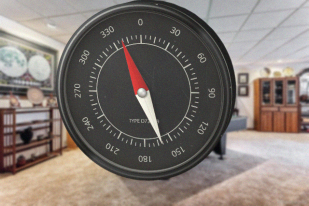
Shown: 340
